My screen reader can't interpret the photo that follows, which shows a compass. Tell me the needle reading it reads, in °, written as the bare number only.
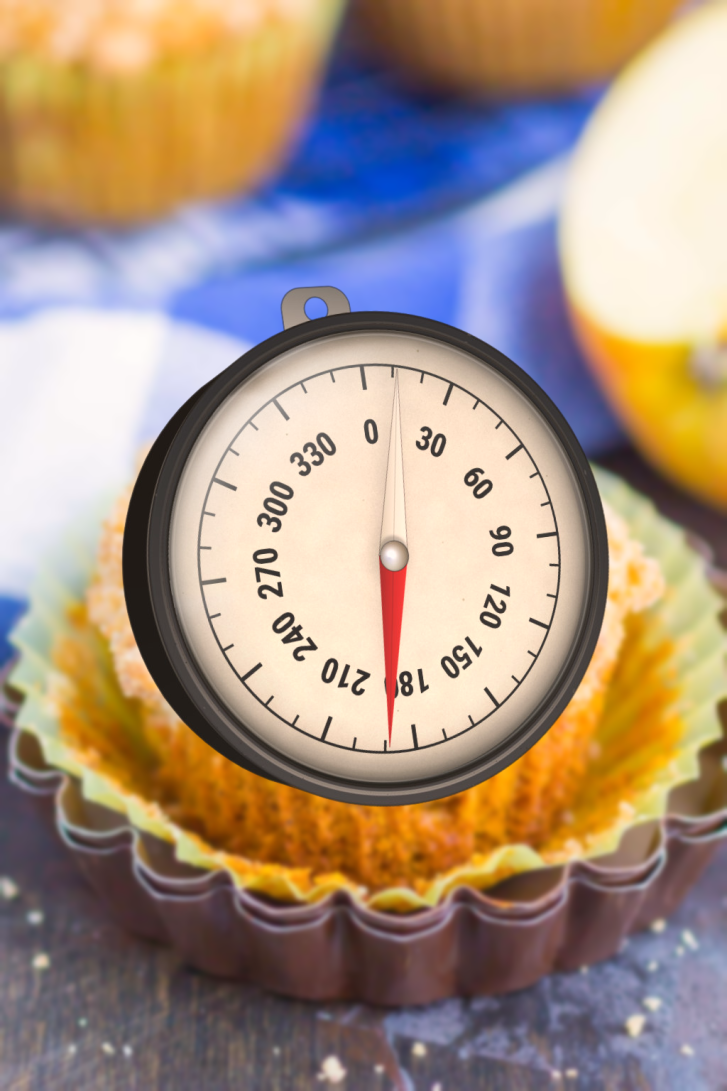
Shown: 190
